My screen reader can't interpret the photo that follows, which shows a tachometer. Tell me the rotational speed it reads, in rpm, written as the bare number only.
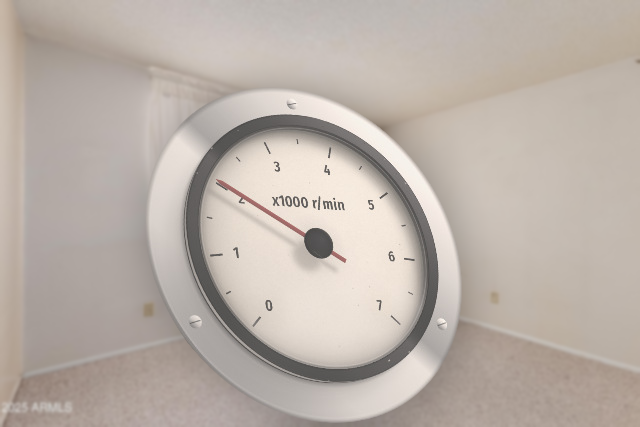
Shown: 2000
